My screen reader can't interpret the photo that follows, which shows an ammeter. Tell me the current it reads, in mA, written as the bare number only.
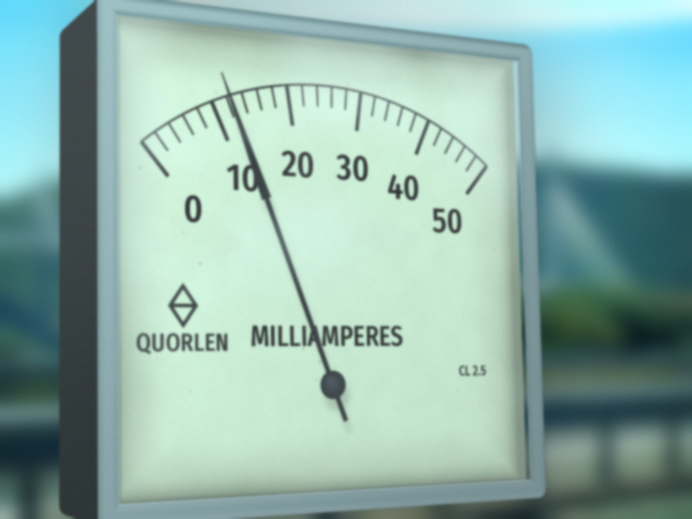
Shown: 12
